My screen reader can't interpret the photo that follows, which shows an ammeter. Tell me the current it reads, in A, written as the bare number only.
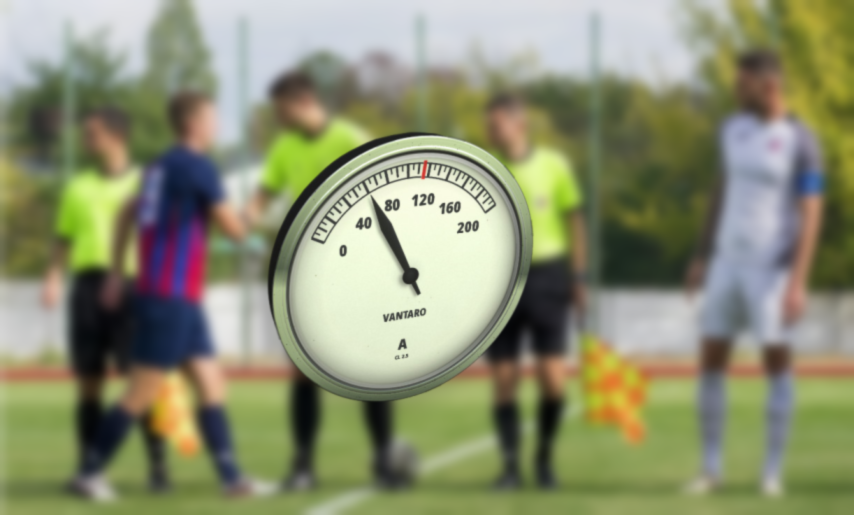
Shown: 60
